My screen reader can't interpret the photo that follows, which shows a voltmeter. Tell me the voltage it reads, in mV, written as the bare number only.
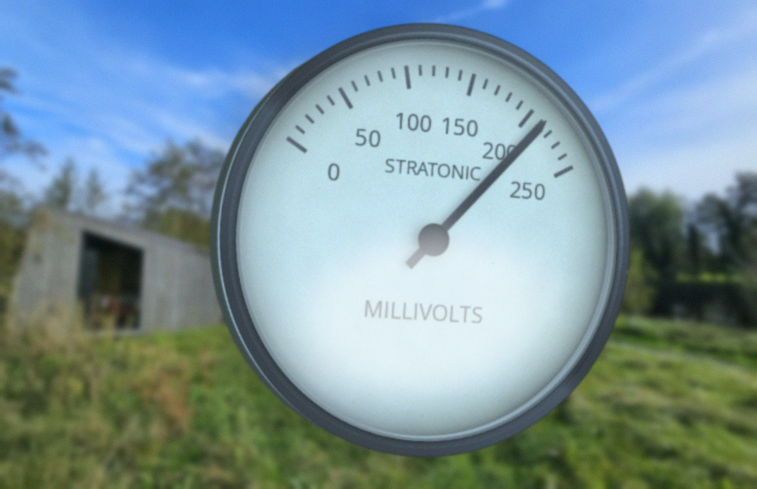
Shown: 210
